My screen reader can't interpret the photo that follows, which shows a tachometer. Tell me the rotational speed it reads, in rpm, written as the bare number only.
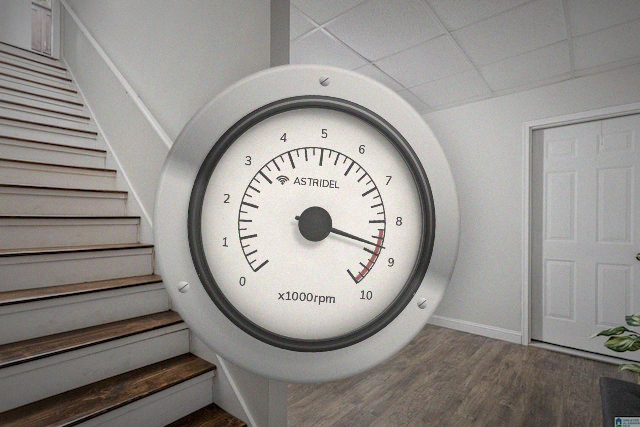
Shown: 8750
